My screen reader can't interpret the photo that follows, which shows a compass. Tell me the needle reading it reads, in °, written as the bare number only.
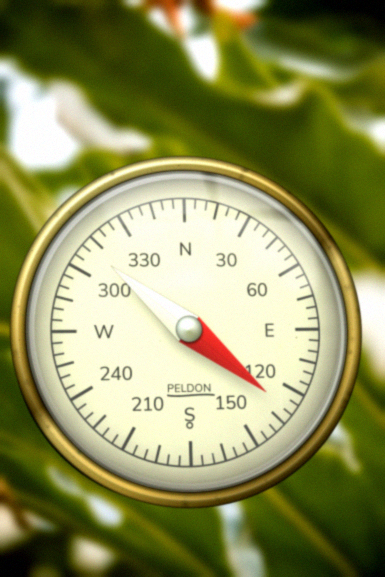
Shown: 130
